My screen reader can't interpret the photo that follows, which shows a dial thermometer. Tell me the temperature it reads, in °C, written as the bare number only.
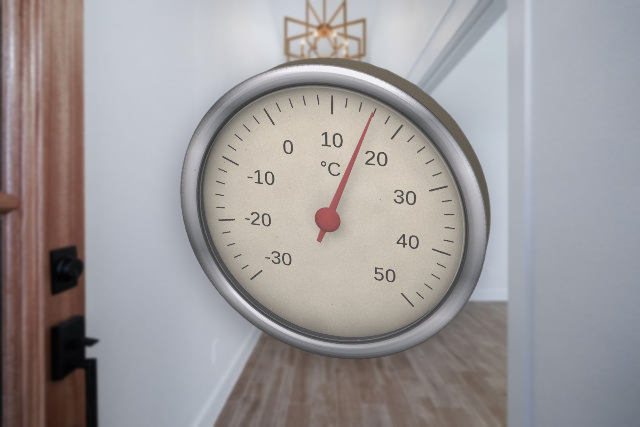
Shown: 16
